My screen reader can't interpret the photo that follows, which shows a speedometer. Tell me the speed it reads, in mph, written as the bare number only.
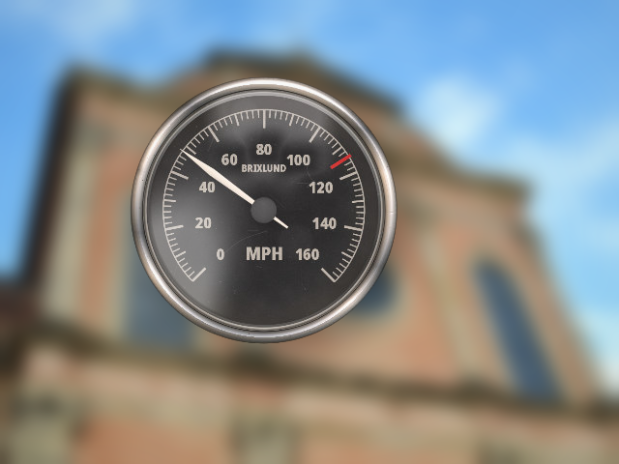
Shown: 48
